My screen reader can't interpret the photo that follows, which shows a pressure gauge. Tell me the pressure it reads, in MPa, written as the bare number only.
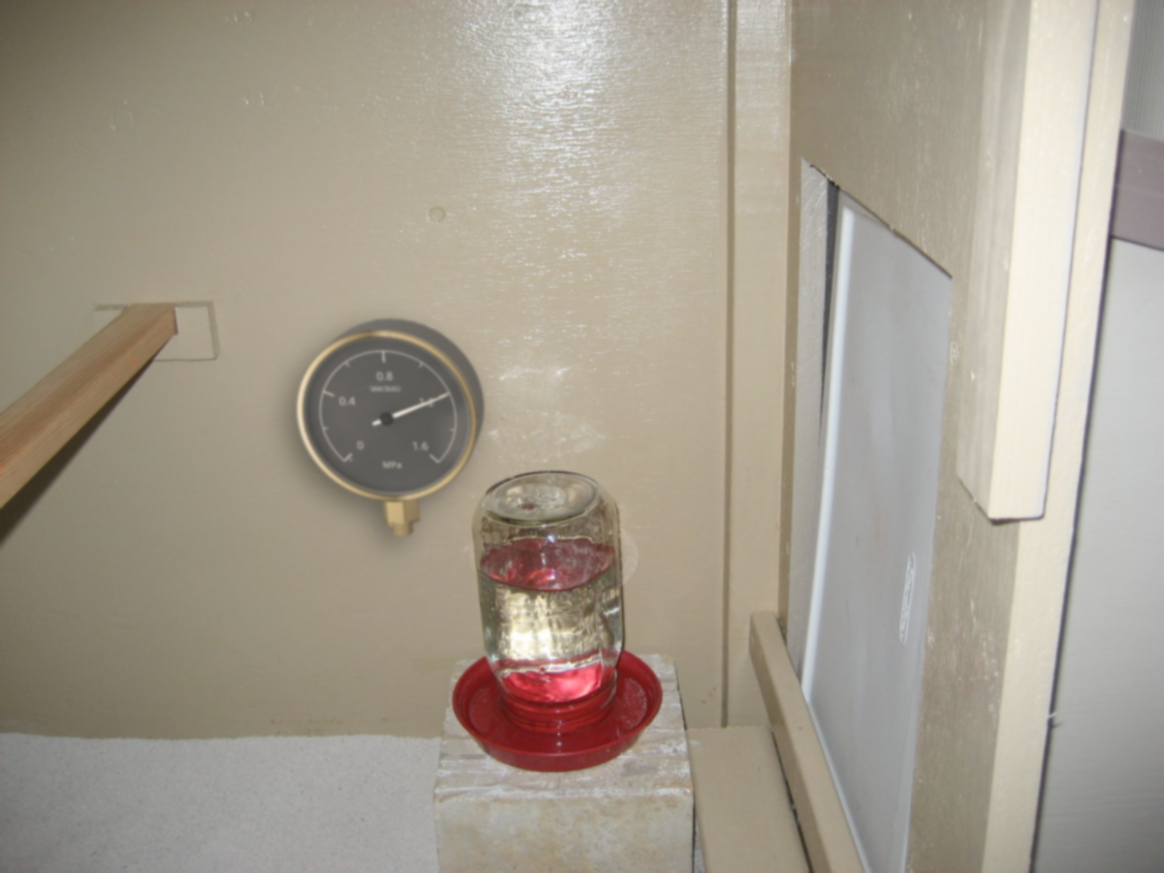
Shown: 1.2
